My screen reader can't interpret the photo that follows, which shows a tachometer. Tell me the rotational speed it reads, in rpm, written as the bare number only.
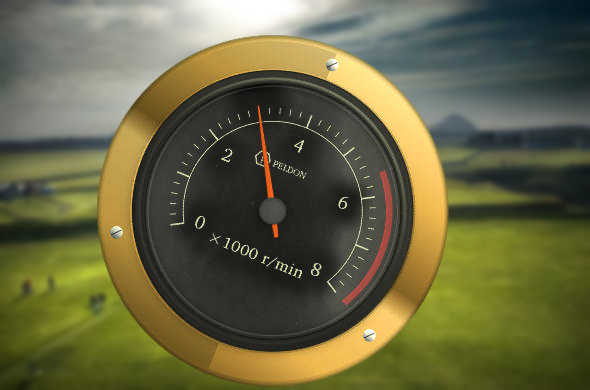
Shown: 3000
